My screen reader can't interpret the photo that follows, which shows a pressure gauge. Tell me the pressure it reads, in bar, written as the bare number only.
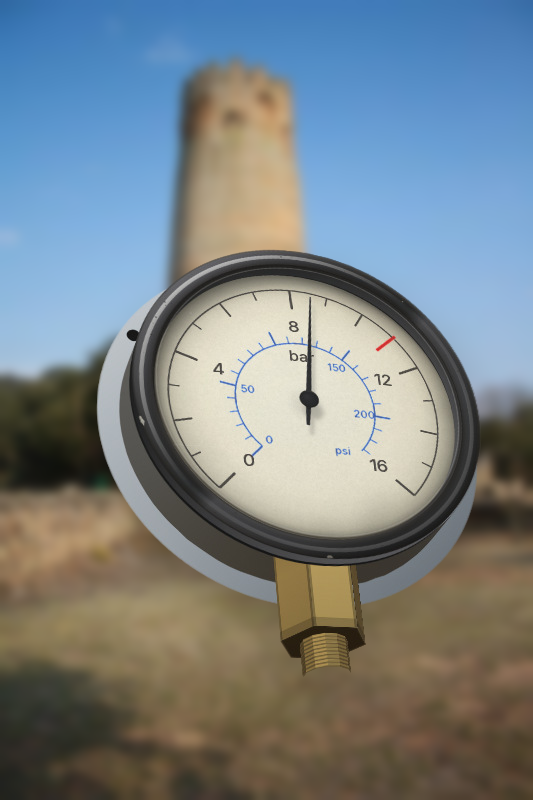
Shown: 8.5
